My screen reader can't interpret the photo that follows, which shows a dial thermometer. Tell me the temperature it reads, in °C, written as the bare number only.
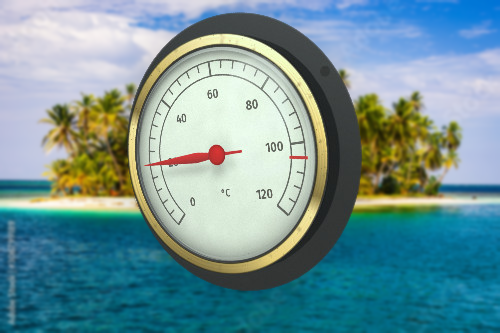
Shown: 20
